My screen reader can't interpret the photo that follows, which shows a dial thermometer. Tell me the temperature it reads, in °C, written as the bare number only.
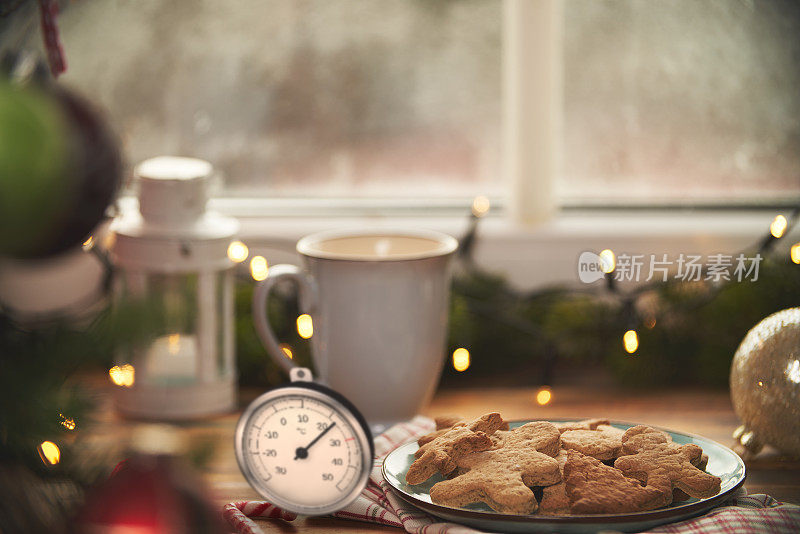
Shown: 22.5
